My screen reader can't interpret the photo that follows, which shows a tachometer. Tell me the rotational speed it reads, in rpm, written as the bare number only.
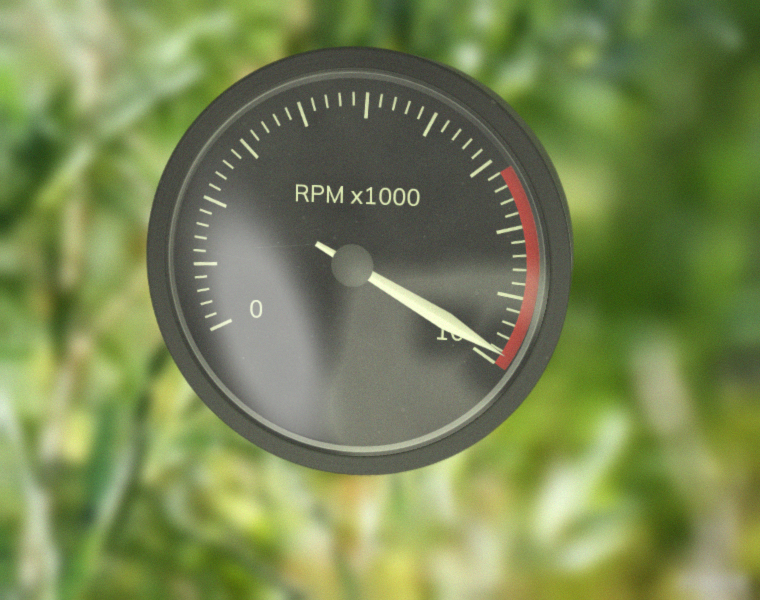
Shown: 9800
